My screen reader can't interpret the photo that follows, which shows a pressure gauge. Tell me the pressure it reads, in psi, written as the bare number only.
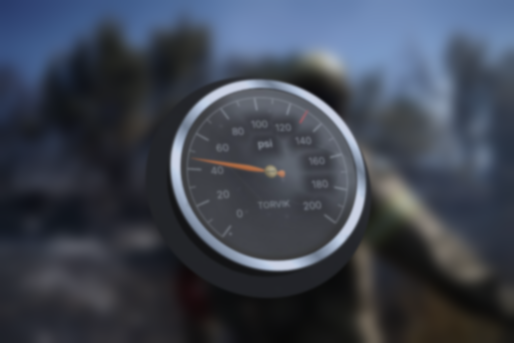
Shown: 45
